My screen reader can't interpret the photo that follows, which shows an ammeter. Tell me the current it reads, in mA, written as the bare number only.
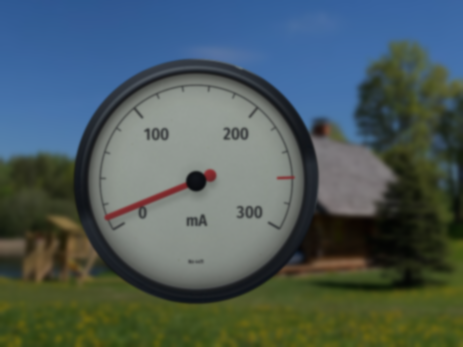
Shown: 10
